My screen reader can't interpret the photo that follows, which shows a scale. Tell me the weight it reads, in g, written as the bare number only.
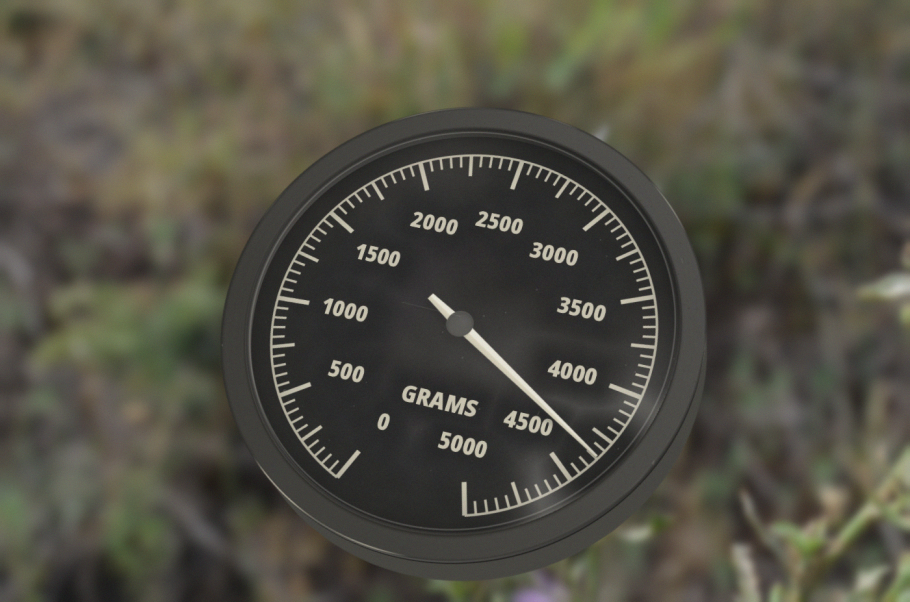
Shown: 4350
